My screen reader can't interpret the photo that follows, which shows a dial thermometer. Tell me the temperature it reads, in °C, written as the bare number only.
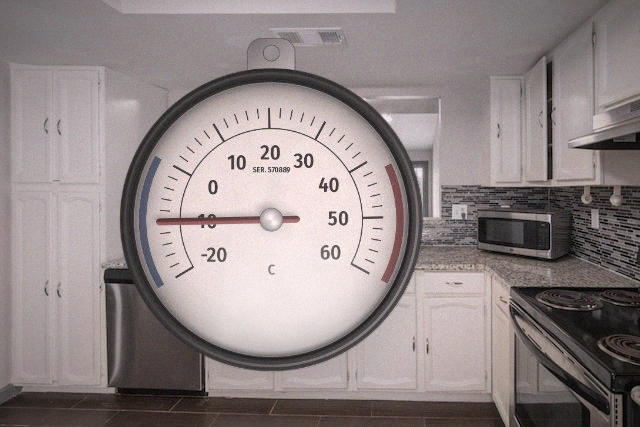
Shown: -10
